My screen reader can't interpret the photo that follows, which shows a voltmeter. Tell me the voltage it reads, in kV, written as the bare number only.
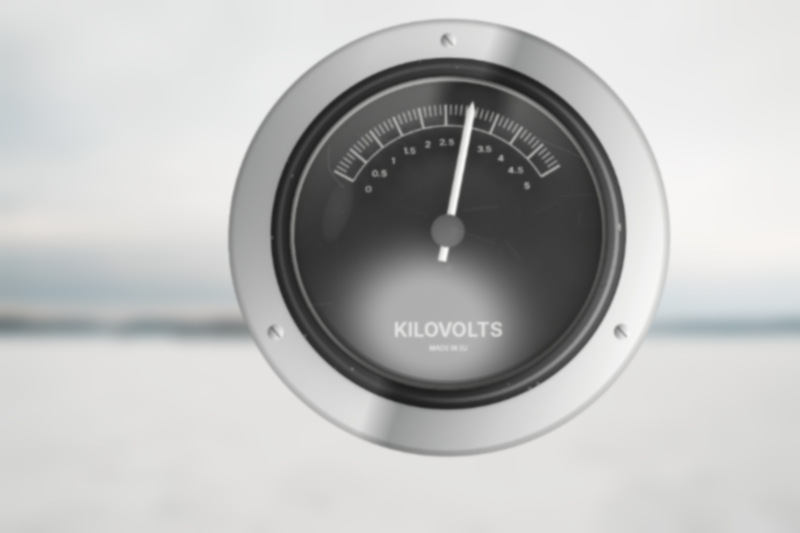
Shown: 3
